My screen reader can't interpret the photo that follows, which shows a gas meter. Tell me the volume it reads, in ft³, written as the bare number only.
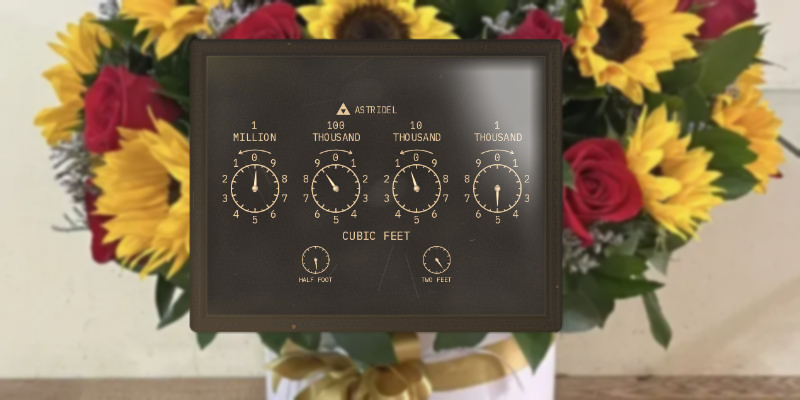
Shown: 990500
